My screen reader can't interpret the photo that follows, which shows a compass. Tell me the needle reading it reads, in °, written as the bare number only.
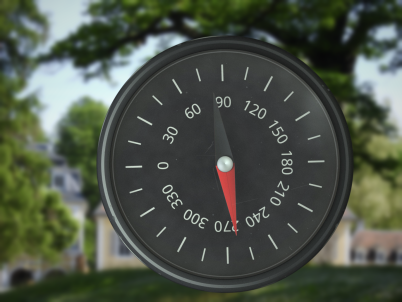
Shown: 262.5
